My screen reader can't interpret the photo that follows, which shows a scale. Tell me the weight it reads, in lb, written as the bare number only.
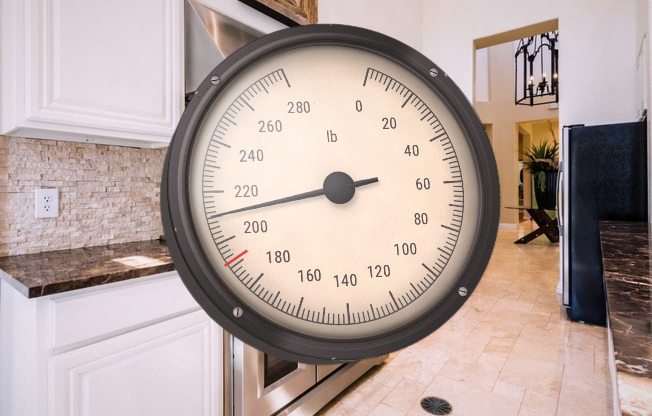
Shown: 210
